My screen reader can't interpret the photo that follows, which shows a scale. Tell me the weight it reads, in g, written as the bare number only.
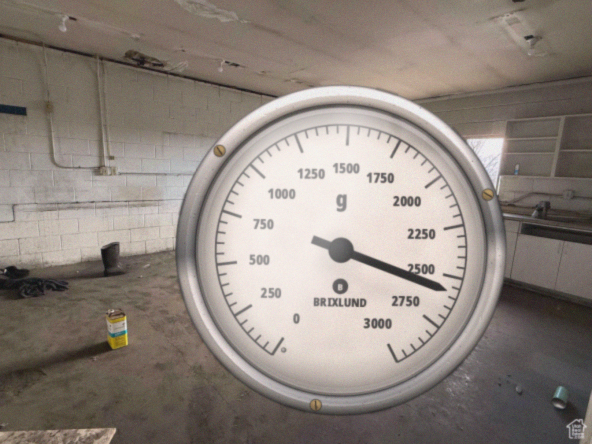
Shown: 2575
